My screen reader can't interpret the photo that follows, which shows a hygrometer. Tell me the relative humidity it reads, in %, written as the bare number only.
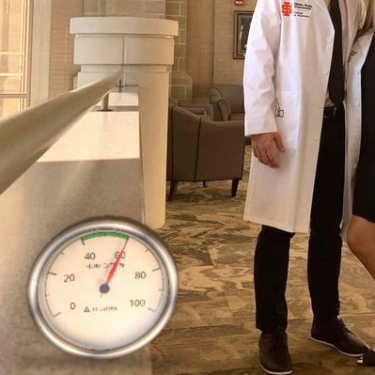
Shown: 60
